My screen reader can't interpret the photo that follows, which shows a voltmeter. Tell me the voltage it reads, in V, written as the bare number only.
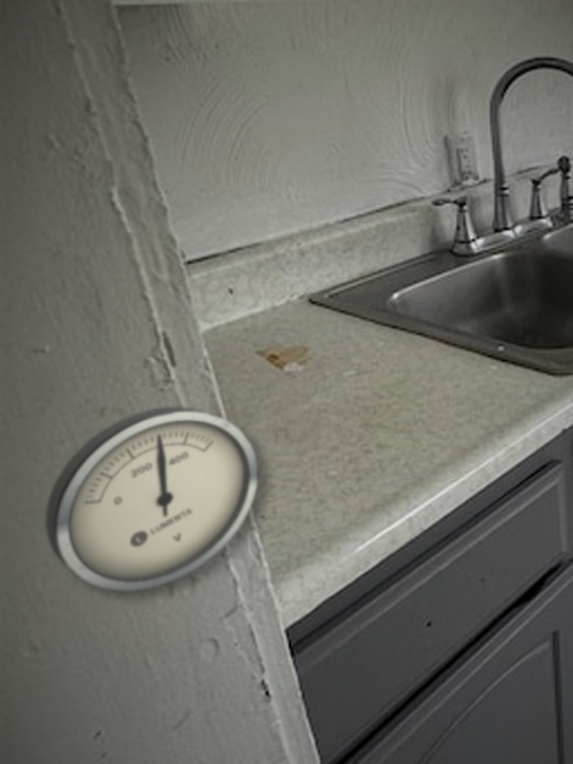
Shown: 300
